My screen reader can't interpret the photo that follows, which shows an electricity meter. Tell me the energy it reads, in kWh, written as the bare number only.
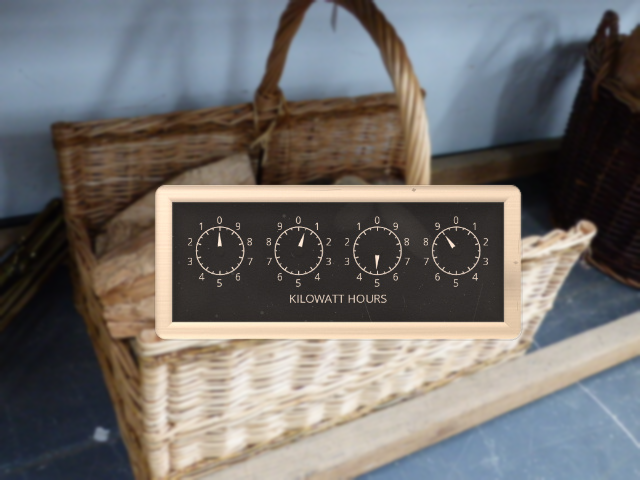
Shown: 49
